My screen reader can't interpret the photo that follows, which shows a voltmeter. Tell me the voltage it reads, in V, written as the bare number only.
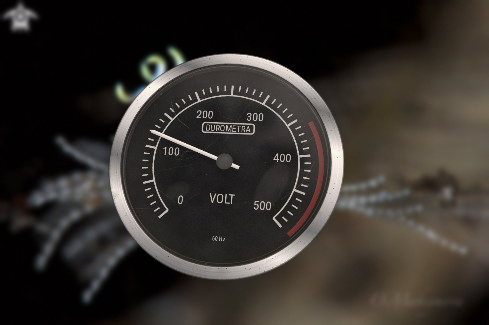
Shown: 120
